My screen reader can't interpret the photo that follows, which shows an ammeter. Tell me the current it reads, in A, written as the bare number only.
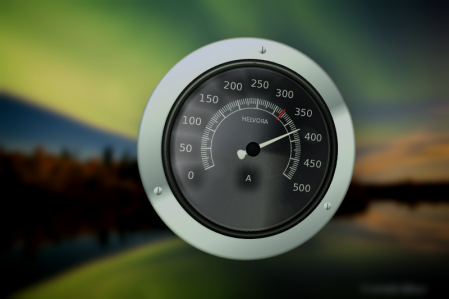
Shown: 375
